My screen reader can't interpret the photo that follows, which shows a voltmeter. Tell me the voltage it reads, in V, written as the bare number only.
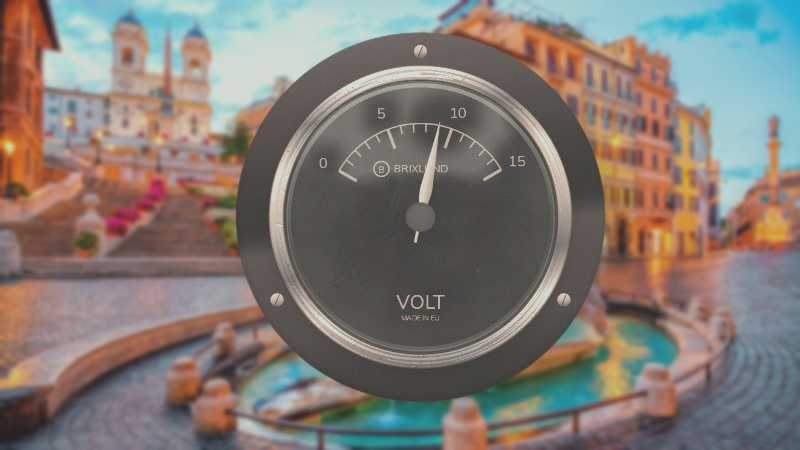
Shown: 9
